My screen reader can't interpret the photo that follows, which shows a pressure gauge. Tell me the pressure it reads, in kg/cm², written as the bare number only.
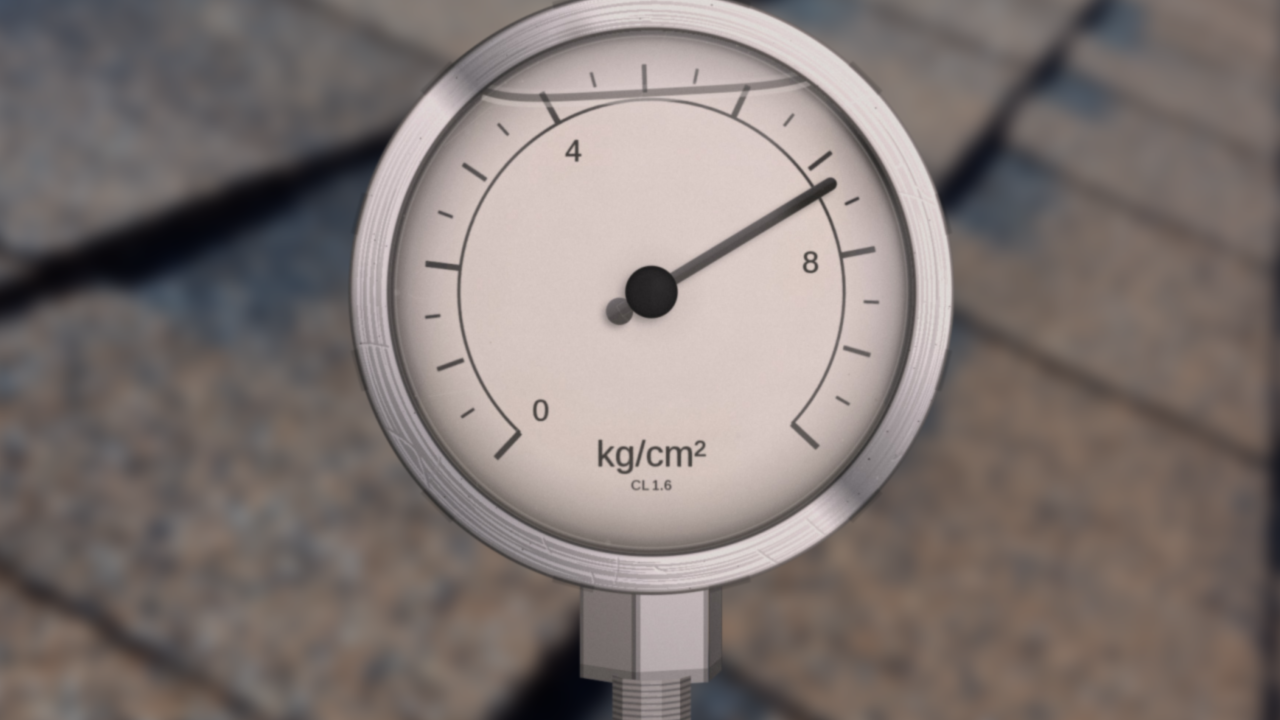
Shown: 7.25
